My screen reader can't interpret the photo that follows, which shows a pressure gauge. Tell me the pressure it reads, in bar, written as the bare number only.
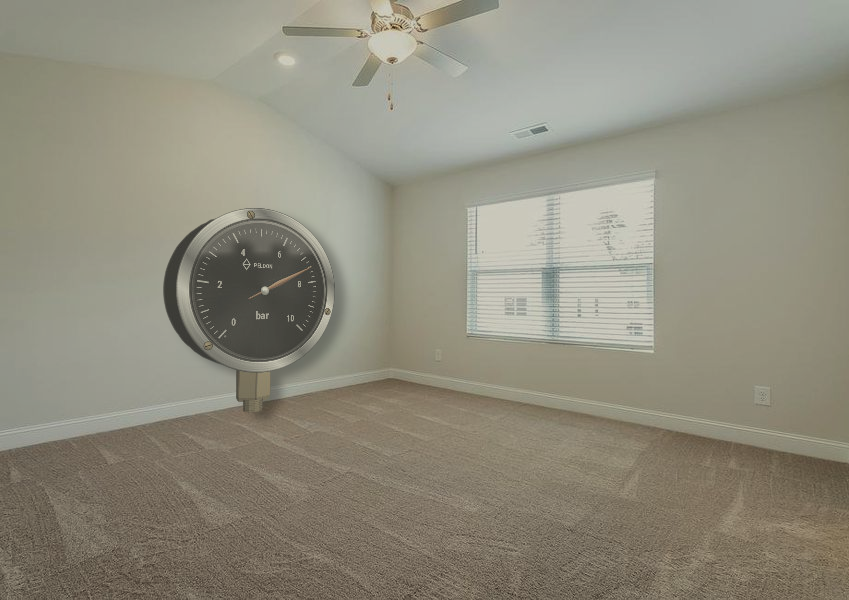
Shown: 7.4
